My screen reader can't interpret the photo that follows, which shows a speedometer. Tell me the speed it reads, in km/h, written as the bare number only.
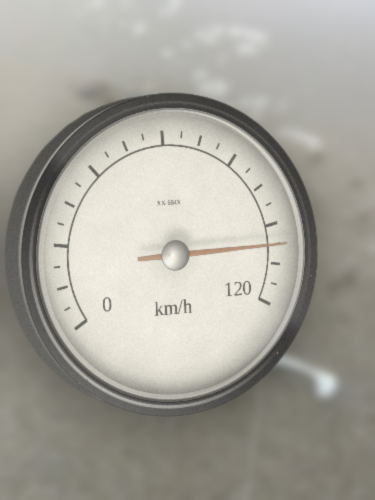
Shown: 105
